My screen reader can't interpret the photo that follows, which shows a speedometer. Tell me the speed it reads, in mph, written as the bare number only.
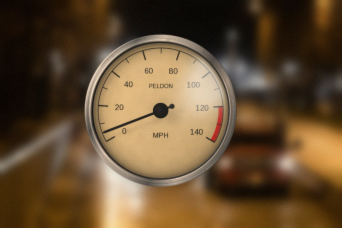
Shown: 5
